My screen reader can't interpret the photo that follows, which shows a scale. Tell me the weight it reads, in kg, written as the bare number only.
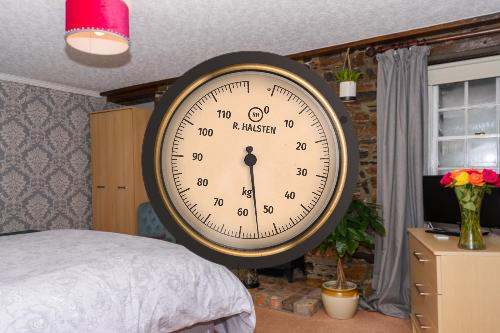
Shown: 55
